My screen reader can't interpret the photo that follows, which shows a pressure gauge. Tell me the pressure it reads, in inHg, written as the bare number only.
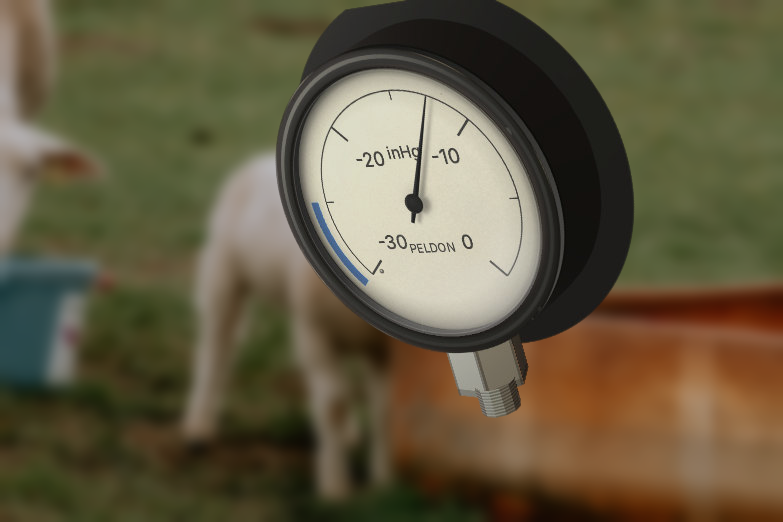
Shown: -12.5
